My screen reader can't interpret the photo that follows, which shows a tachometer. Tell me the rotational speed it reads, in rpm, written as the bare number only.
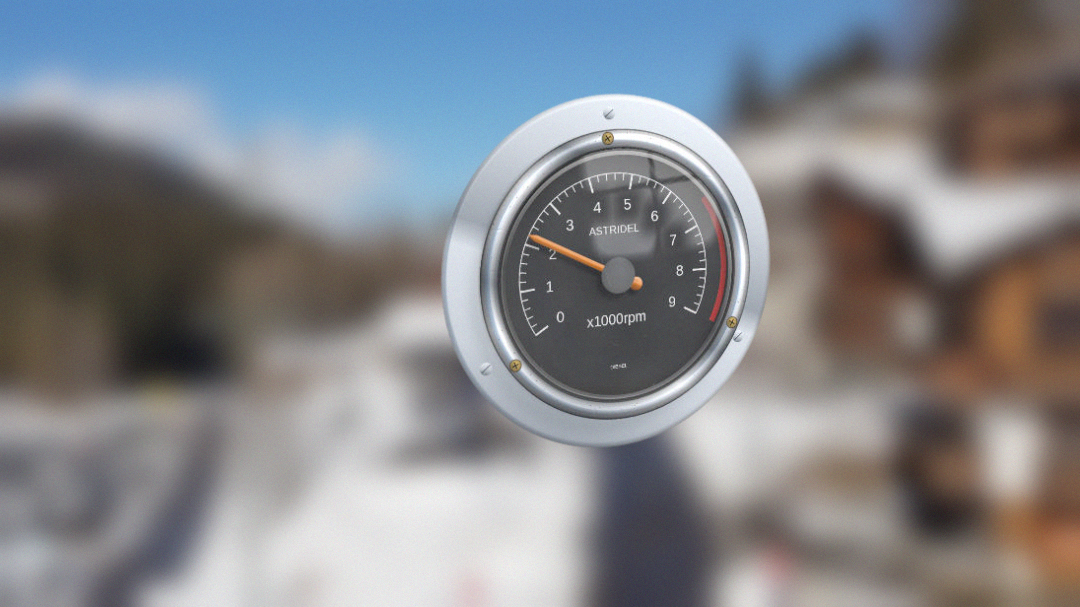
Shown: 2200
